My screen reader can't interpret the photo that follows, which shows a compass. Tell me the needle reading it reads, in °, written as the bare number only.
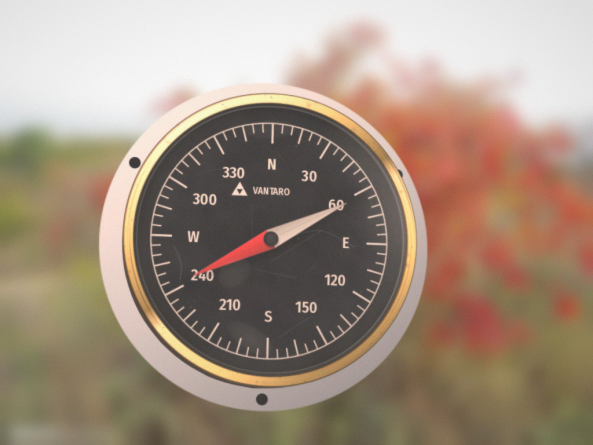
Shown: 242.5
